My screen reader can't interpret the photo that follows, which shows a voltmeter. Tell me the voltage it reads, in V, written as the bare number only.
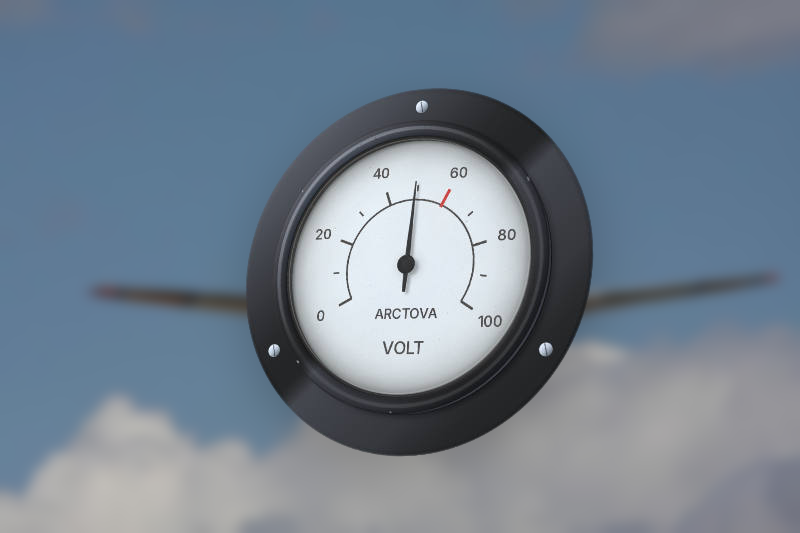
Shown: 50
